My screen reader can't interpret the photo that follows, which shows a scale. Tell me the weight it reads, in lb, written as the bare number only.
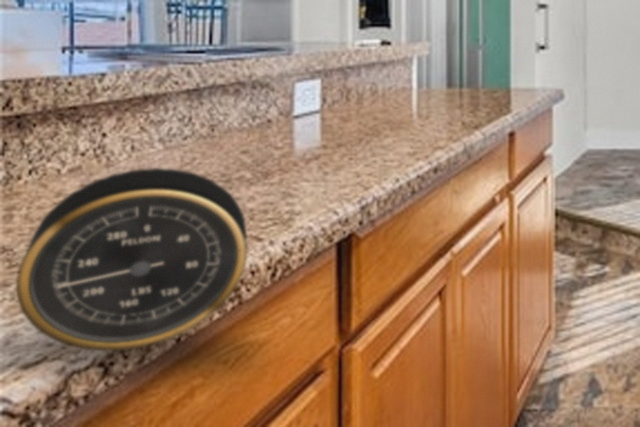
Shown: 220
